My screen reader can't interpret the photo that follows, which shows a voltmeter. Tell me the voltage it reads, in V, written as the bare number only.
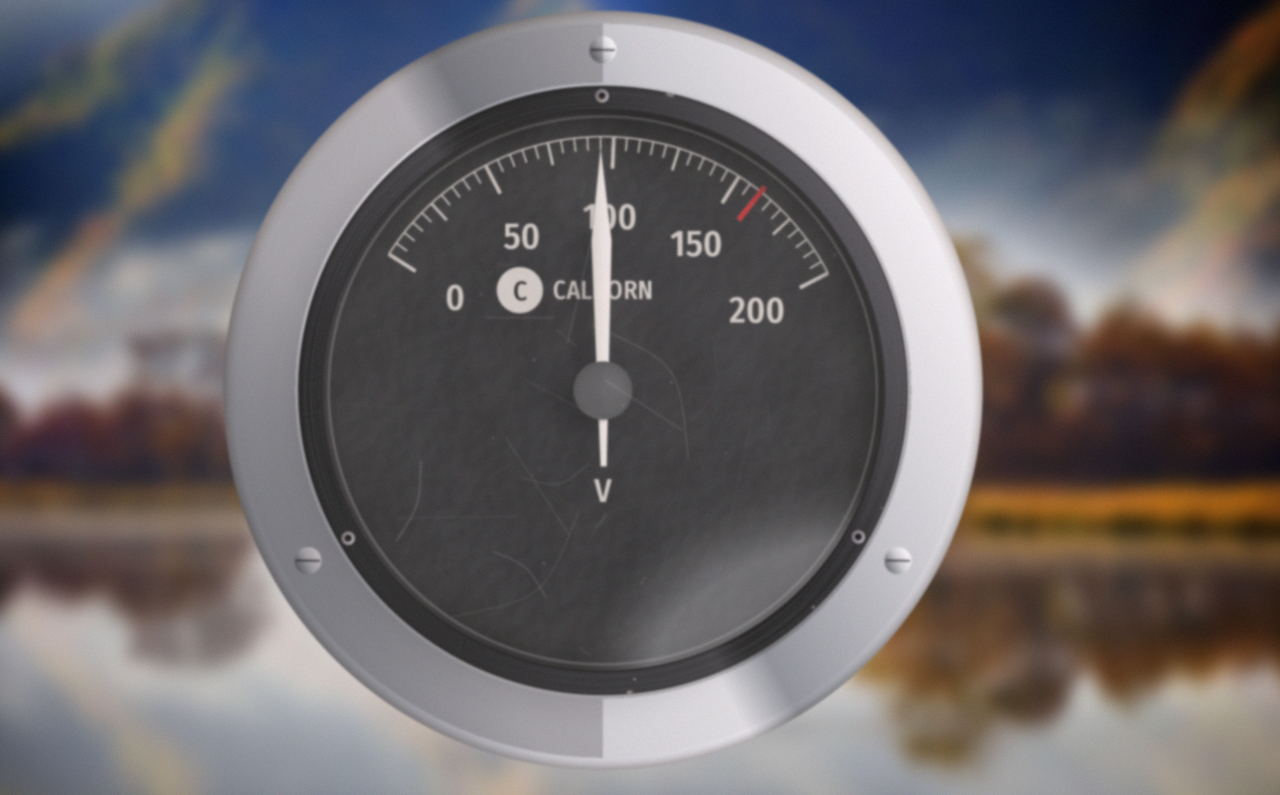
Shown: 95
